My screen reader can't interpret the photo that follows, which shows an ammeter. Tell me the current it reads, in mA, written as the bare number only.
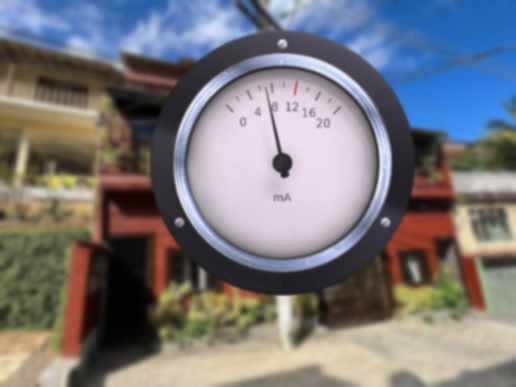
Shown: 7
